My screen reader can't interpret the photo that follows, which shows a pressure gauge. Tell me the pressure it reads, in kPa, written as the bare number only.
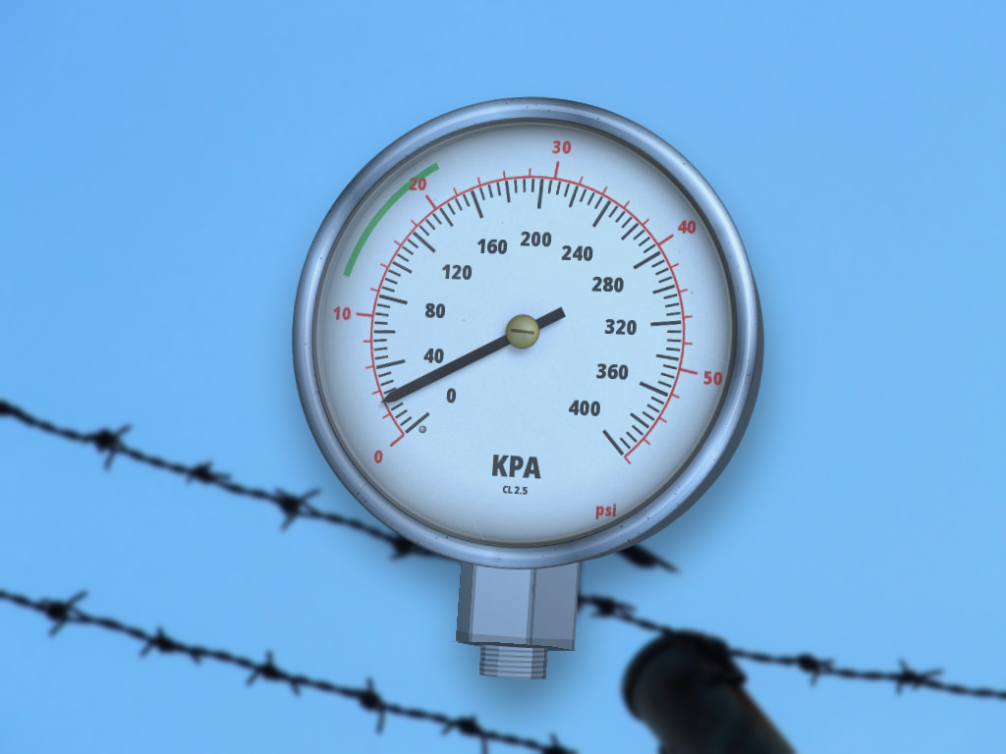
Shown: 20
